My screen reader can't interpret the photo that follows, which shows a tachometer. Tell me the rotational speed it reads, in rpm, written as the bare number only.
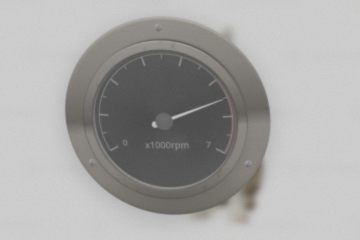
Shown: 5500
